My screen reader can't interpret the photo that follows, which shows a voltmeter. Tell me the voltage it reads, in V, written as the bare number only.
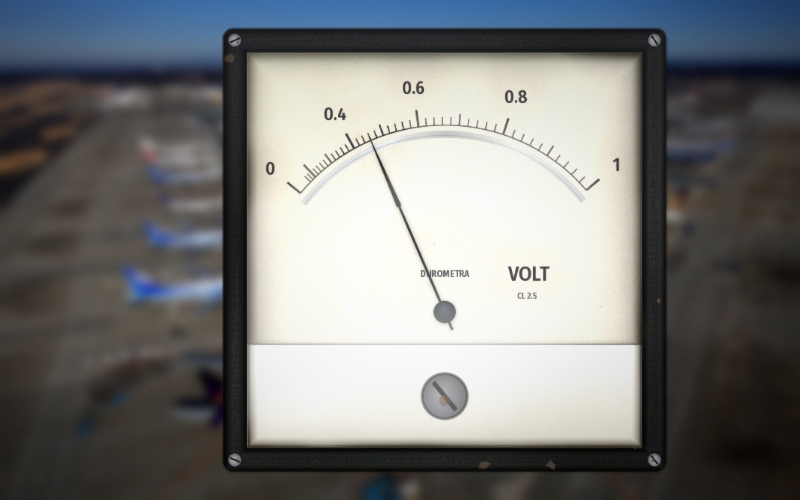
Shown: 0.46
